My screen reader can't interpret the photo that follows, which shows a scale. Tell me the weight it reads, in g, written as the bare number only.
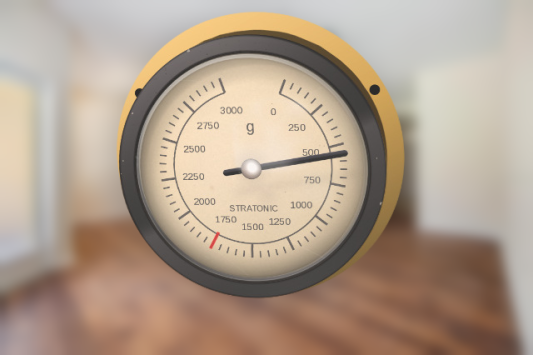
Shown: 550
